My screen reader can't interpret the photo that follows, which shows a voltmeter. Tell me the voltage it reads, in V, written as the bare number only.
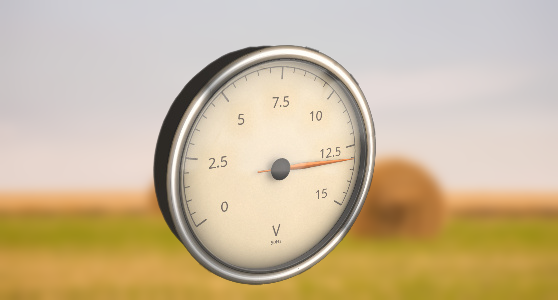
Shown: 13
